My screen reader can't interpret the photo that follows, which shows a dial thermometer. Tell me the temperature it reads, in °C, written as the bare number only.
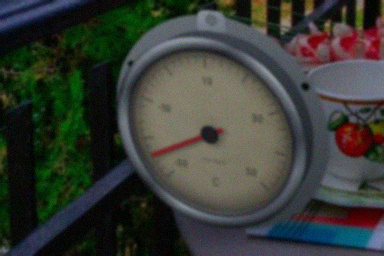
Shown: -24
